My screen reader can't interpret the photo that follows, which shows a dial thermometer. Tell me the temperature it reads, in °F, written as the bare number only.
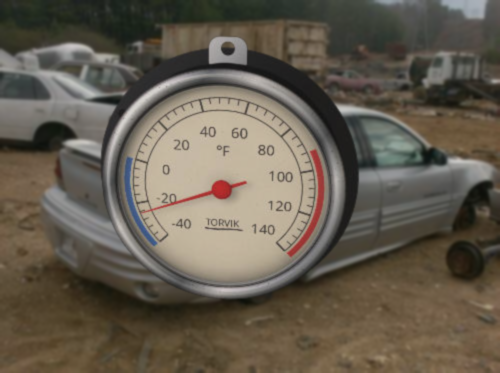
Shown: -24
